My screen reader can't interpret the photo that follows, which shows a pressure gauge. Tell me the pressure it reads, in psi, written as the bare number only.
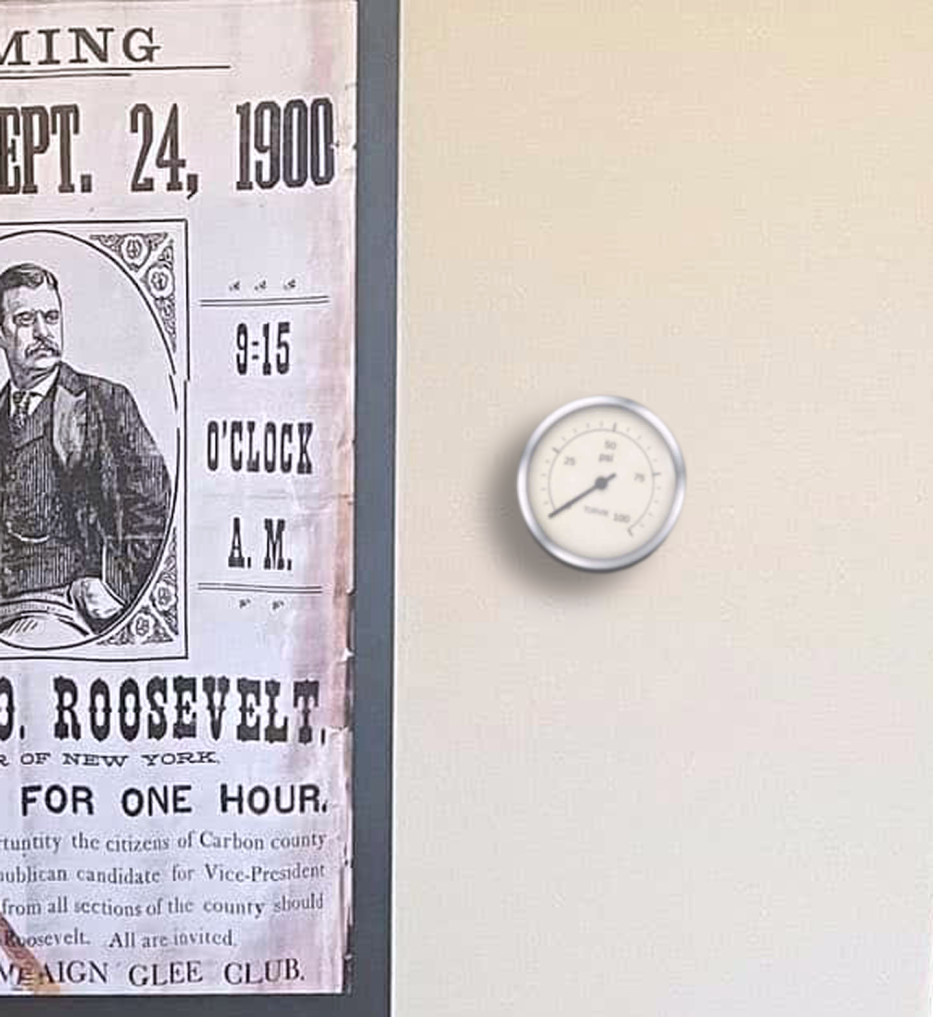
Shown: 0
